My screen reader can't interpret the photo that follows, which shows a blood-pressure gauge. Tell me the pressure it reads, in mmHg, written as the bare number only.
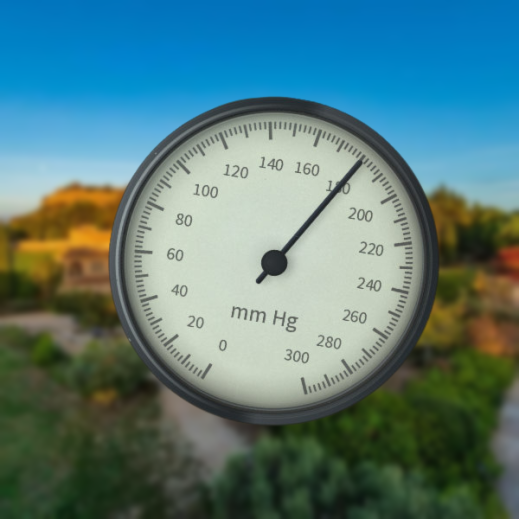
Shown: 180
